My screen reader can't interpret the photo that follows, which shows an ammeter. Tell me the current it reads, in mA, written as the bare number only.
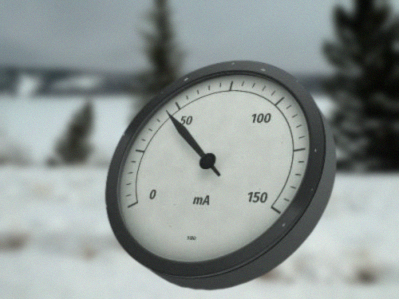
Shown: 45
